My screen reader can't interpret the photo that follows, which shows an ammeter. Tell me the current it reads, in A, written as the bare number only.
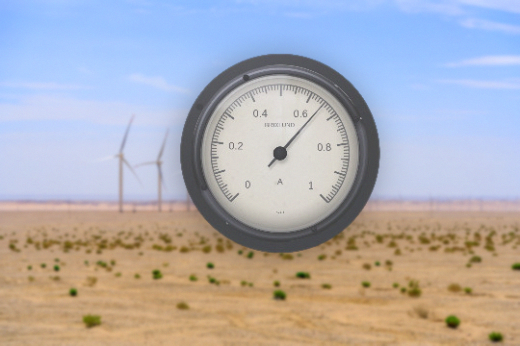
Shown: 0.65
